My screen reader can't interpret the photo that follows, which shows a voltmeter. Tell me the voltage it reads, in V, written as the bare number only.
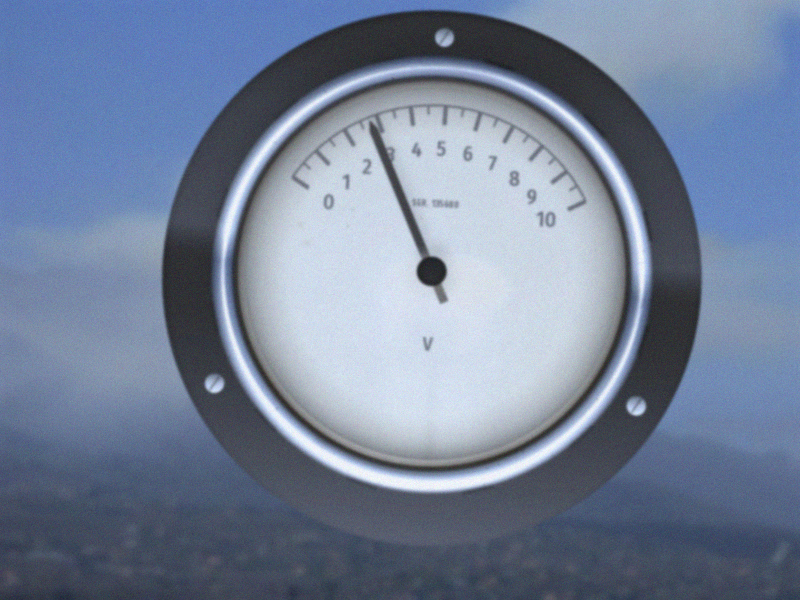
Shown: 2.75
